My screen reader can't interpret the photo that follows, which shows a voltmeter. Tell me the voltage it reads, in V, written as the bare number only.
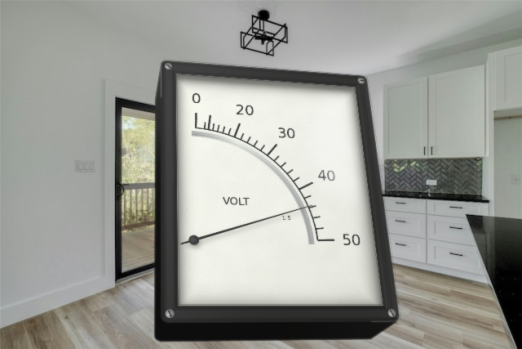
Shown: 44
